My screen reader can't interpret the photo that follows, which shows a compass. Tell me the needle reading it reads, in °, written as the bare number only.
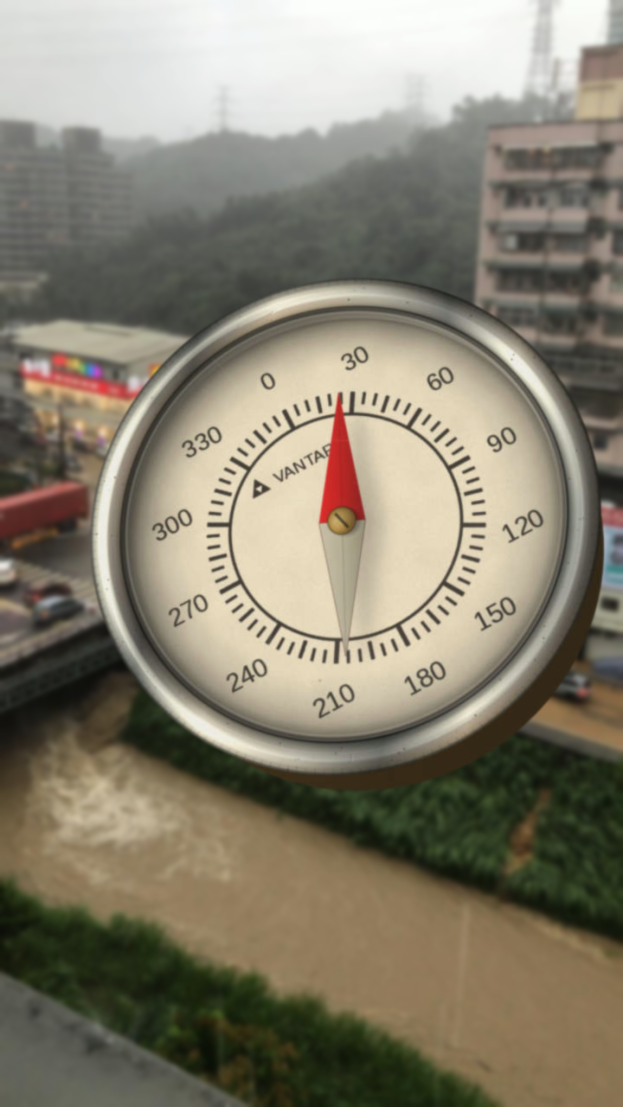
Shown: 25
